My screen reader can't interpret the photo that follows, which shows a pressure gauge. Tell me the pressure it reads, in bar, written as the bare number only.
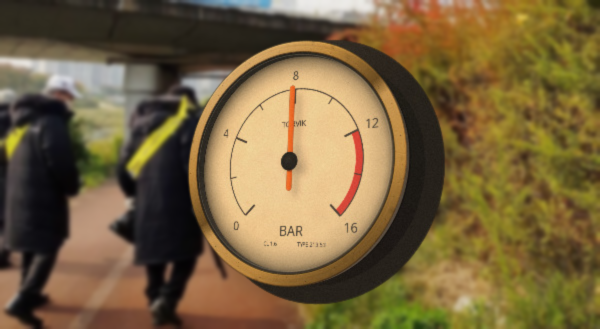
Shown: 8
